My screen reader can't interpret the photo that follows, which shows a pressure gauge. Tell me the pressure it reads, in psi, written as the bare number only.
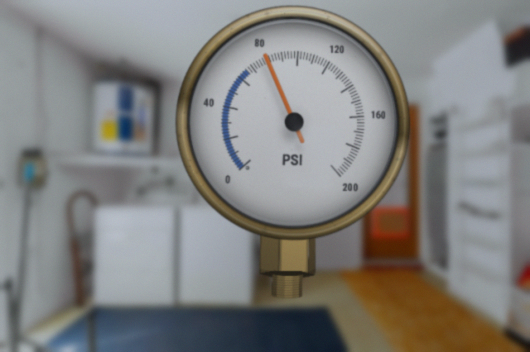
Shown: 80
